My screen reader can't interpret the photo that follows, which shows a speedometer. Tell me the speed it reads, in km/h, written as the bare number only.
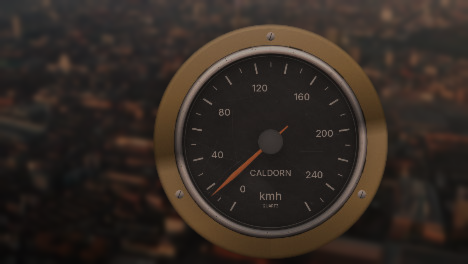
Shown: 15
